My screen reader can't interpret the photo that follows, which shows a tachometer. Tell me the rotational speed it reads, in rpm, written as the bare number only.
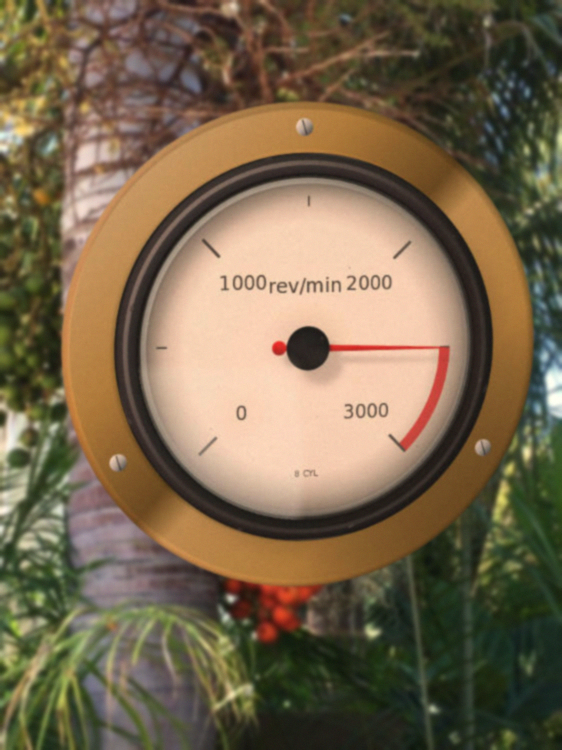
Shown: 2500
